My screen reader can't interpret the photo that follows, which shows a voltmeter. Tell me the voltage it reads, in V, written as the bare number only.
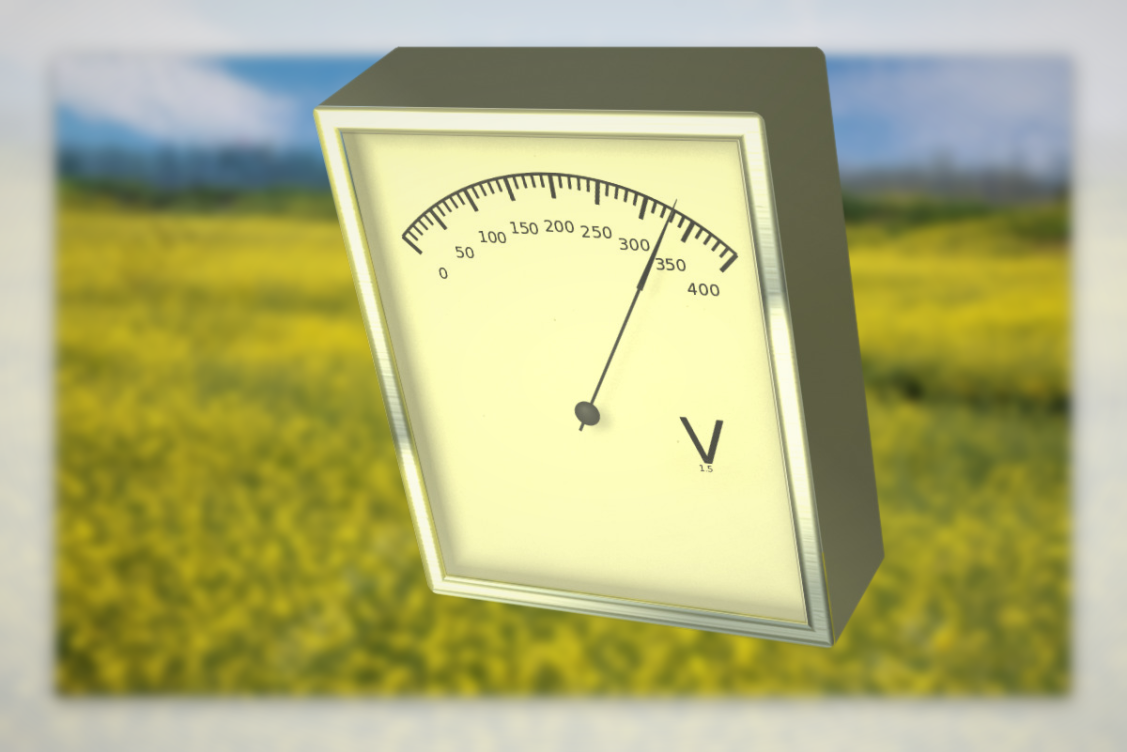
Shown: 330
